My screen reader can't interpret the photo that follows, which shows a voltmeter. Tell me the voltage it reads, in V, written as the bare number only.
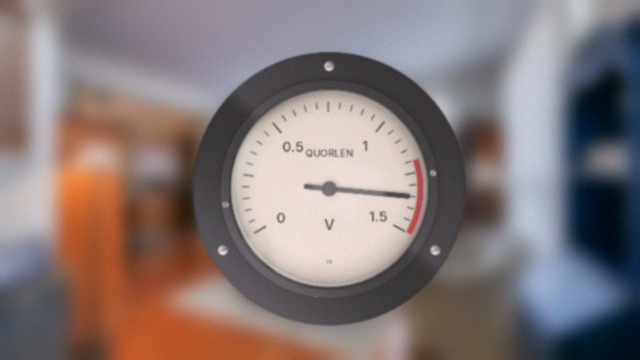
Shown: 1.35
